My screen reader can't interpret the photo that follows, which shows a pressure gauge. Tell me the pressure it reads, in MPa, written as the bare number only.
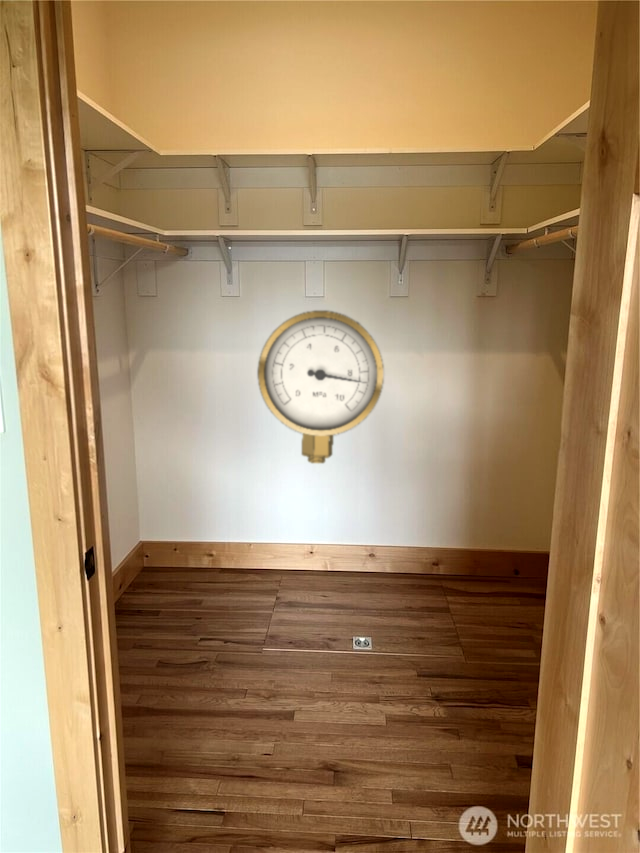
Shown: 8.5
